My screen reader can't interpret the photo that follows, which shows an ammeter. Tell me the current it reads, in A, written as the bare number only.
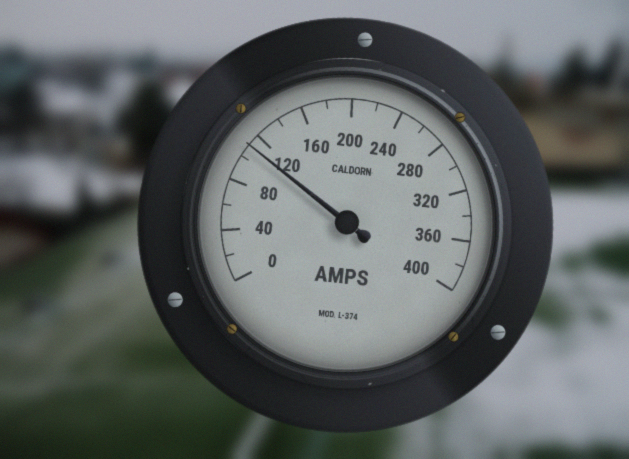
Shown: 110
